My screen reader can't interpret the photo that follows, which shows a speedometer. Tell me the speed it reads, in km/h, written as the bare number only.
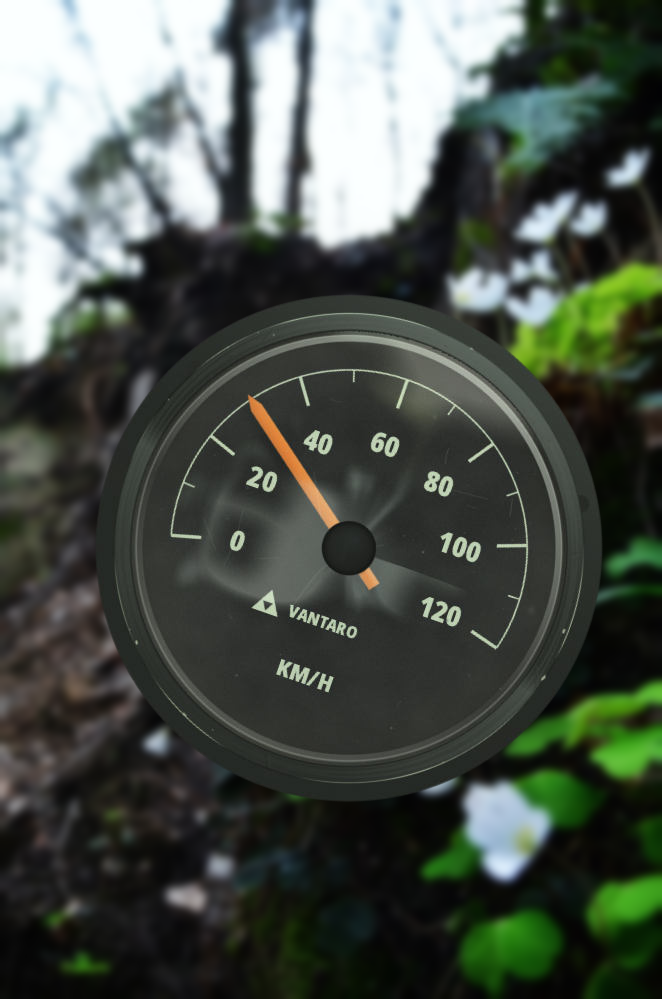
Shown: 30
